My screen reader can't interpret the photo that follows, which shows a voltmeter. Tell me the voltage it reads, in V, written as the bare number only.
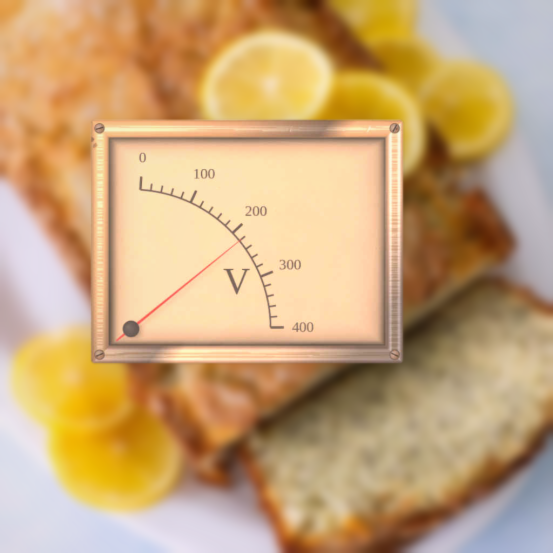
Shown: 220
